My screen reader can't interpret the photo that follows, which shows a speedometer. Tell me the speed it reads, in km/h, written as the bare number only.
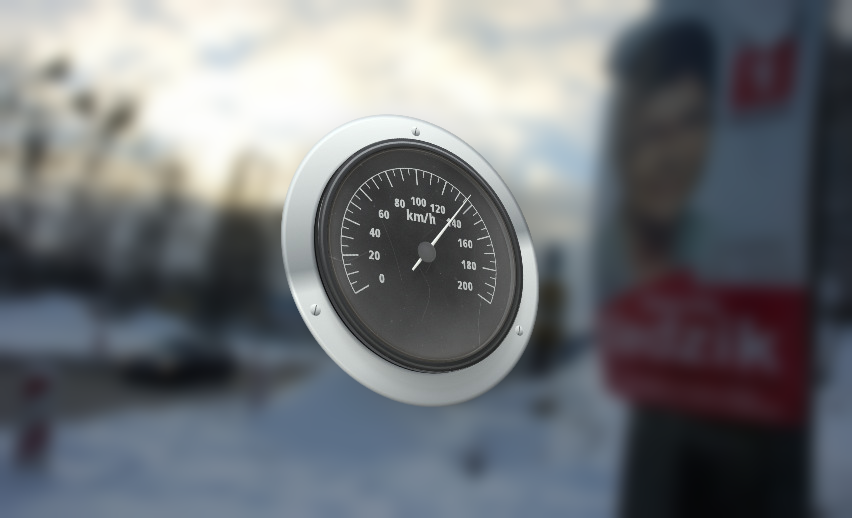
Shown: 135
